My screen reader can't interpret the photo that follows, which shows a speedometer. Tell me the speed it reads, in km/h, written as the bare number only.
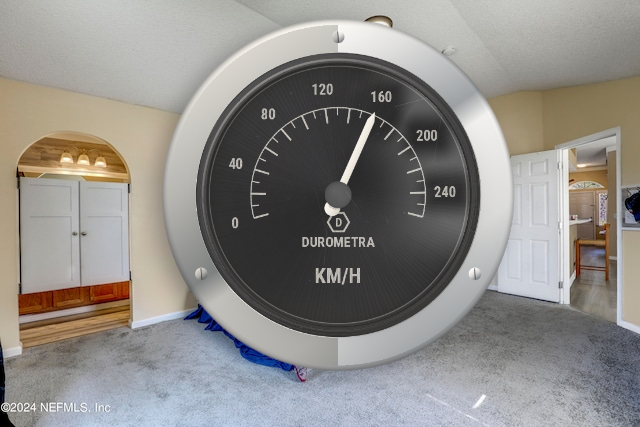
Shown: 160
